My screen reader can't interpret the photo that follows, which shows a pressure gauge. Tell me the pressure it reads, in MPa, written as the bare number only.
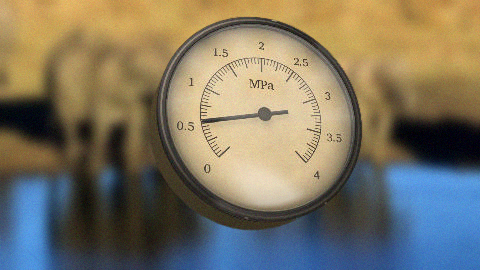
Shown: 0.5
